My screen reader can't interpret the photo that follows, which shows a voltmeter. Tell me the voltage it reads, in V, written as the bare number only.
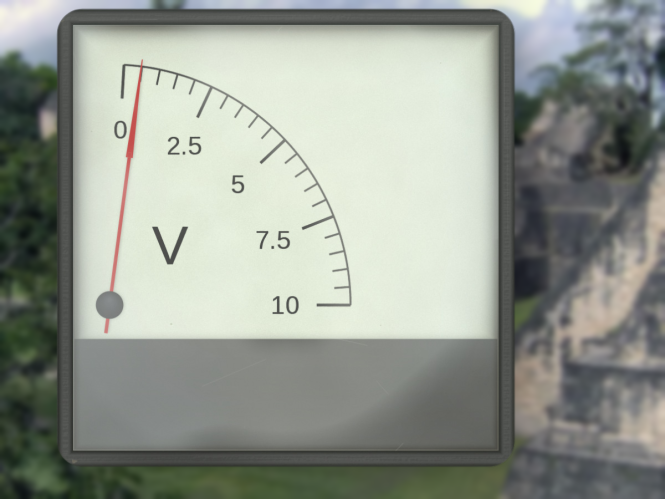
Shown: 0.5
